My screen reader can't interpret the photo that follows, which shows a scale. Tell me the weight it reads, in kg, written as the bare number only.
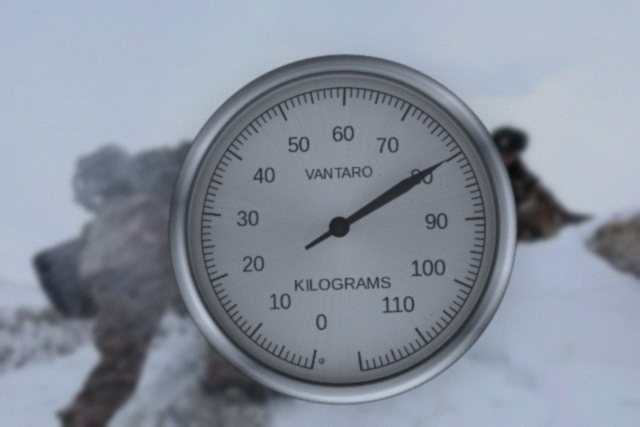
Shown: 80
